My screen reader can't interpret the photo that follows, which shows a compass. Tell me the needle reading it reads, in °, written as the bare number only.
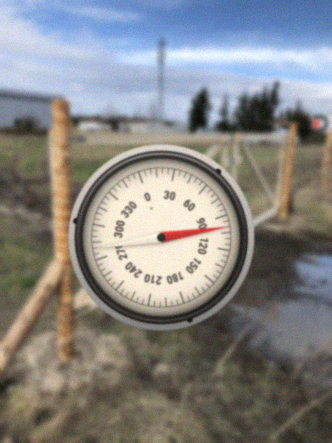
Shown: 100
